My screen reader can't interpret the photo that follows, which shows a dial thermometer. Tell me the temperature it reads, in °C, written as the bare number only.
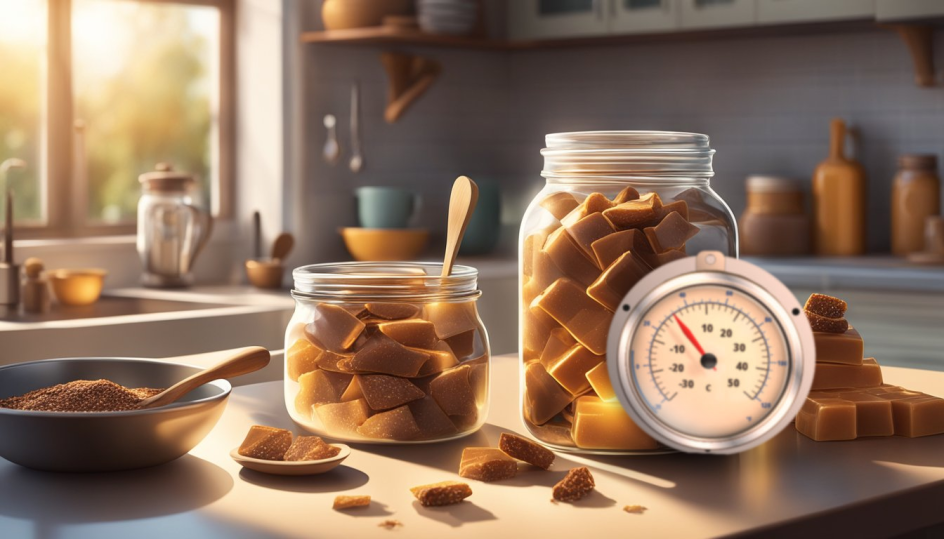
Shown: 0
